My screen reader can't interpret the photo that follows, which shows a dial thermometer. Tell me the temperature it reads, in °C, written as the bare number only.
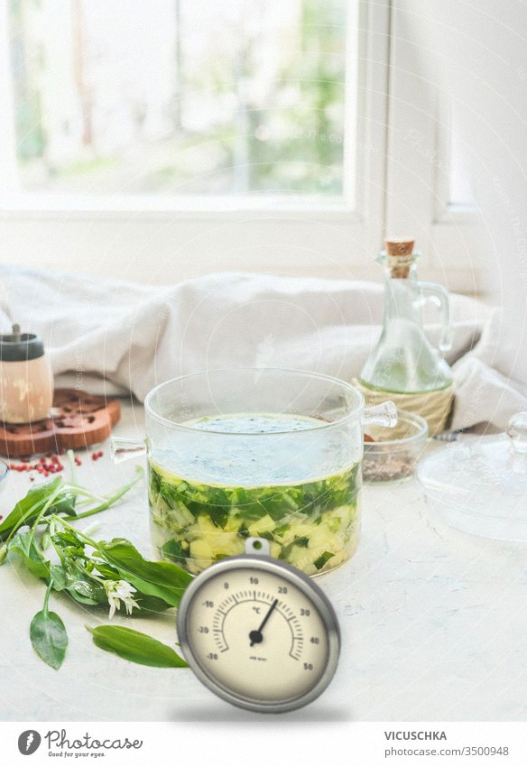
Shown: 20
